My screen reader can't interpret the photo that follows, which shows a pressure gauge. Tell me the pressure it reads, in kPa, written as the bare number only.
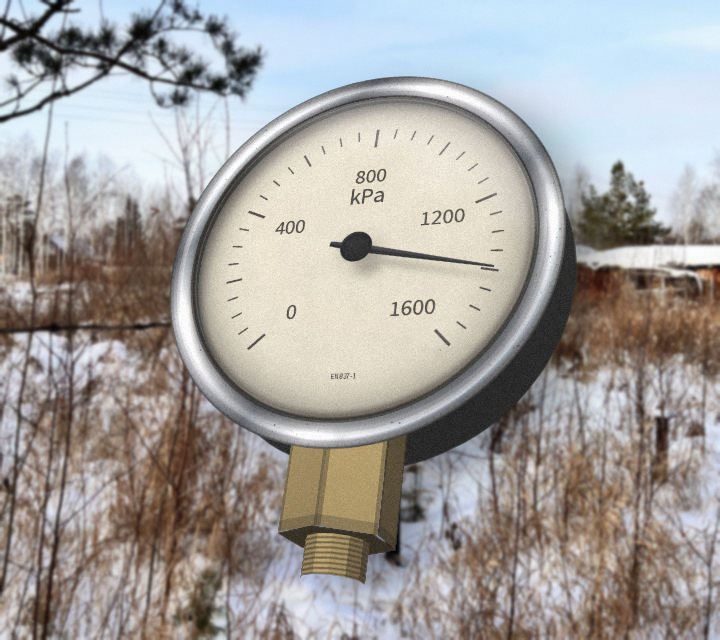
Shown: 1400
